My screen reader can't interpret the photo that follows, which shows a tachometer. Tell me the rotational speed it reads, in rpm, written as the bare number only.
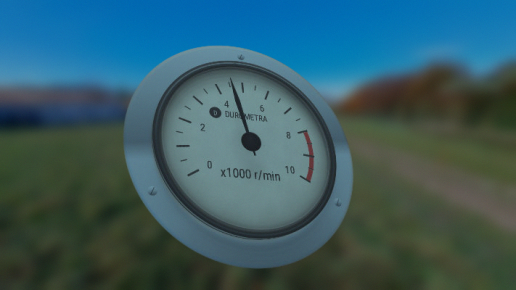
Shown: 4500
